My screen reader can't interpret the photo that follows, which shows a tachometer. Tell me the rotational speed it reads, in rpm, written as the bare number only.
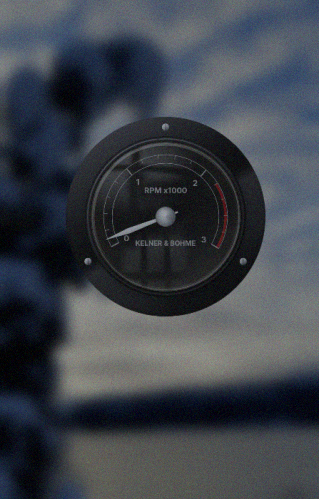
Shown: 100
